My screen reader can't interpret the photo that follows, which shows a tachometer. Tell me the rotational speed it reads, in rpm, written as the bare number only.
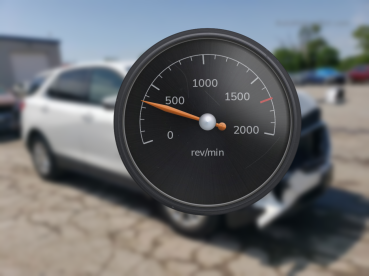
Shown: 350
